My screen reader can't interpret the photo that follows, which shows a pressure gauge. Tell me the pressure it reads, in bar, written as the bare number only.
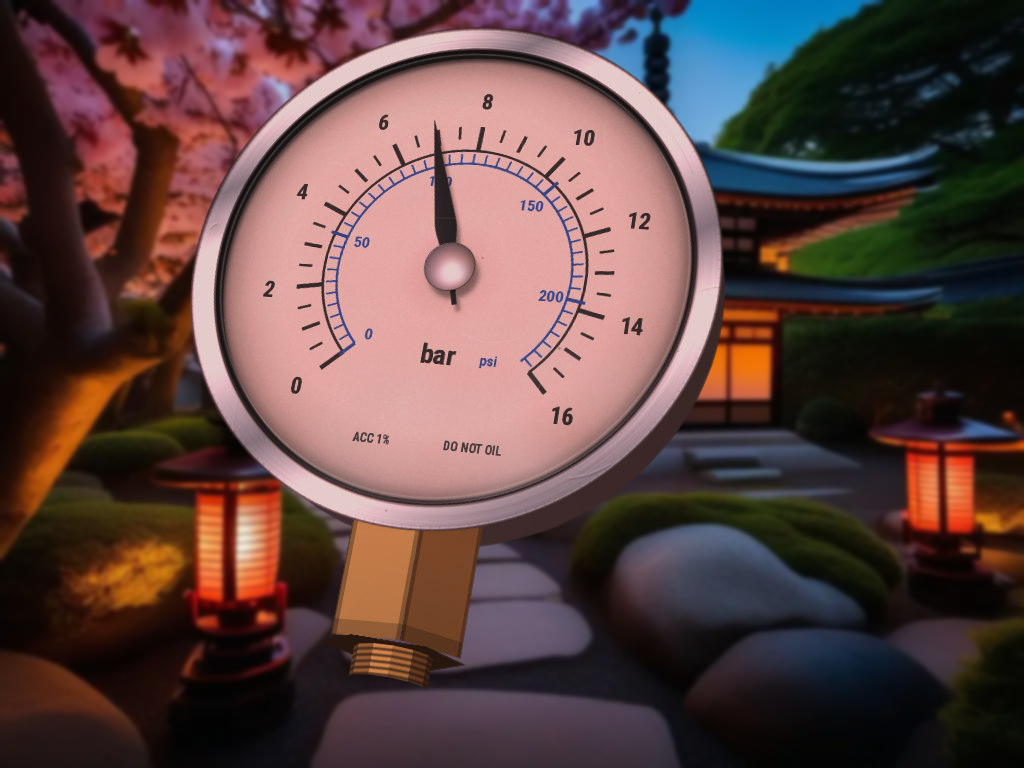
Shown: 7
